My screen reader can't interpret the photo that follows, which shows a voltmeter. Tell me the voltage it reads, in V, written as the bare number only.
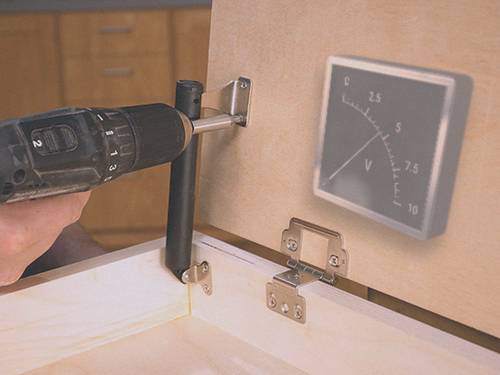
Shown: 4.5
